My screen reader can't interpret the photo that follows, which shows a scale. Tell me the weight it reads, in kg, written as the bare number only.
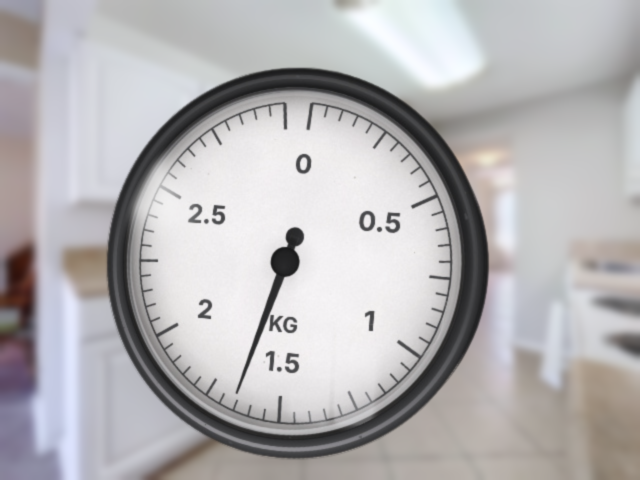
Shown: 1.65
